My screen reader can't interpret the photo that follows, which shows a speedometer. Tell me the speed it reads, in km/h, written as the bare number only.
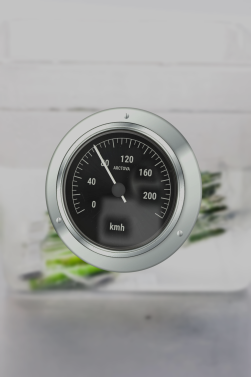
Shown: 80
